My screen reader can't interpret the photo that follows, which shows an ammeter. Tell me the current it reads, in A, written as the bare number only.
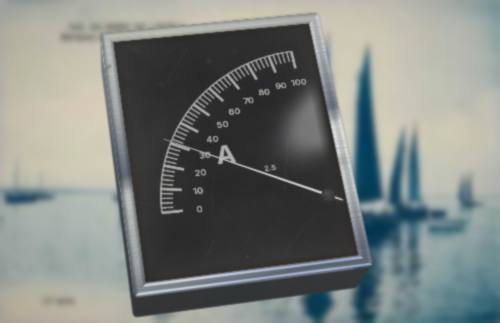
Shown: 30
